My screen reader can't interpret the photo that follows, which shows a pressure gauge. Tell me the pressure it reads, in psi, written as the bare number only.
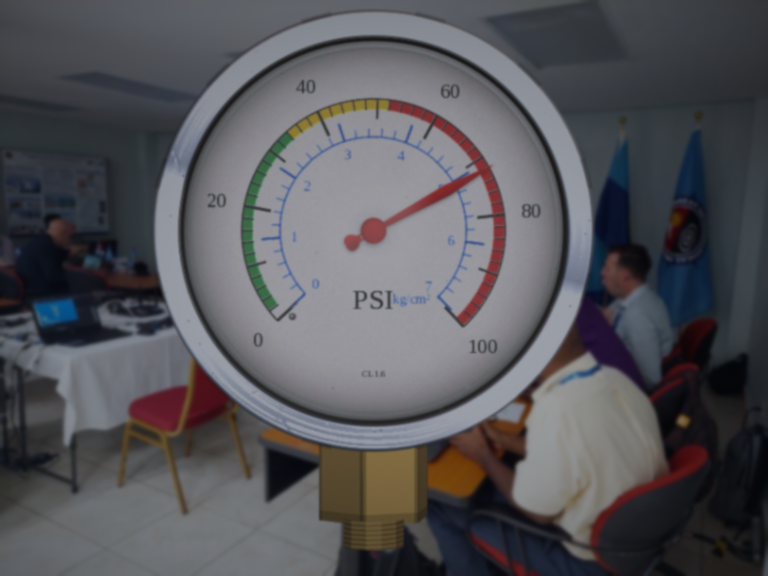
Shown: 72
